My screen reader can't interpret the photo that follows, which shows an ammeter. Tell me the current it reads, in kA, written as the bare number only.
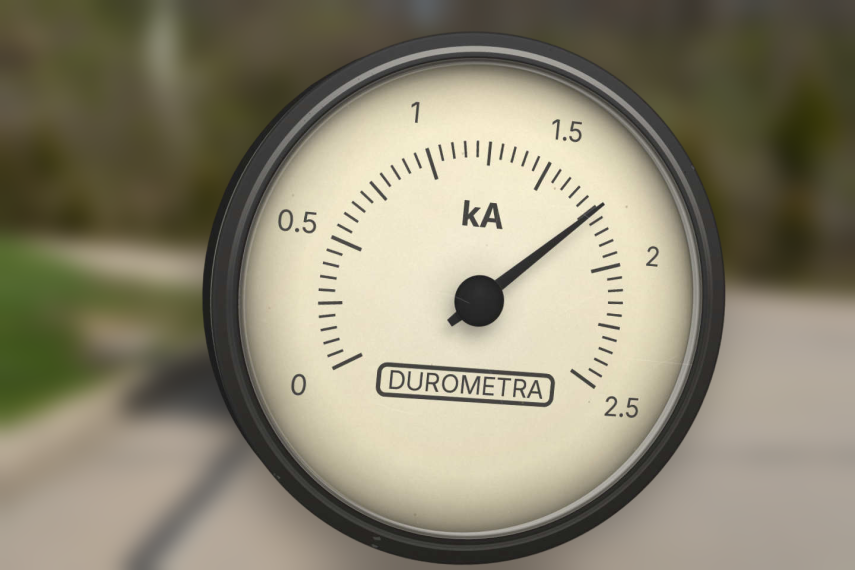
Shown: 1.75
